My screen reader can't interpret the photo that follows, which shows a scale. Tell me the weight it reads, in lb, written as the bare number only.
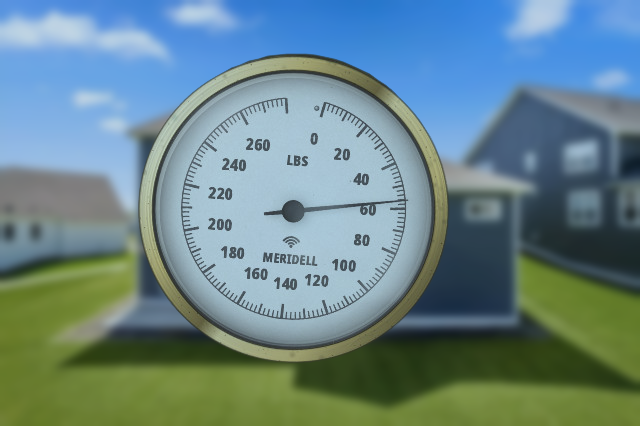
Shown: 56
